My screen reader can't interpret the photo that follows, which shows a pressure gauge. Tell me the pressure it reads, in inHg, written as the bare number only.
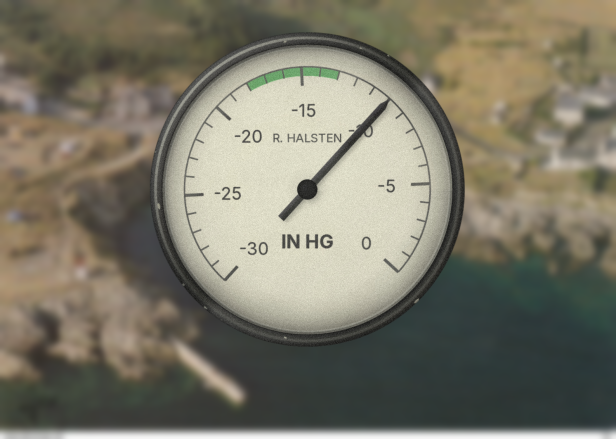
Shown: -10
